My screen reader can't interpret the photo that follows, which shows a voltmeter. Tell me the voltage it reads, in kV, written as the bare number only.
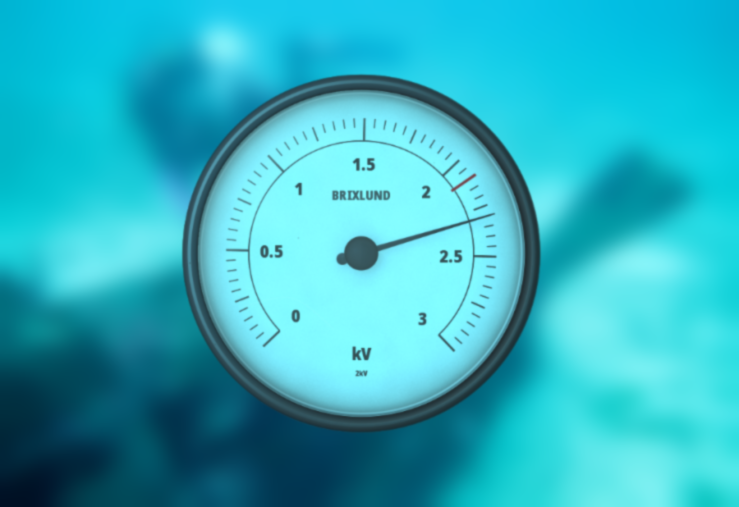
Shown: 2.3
